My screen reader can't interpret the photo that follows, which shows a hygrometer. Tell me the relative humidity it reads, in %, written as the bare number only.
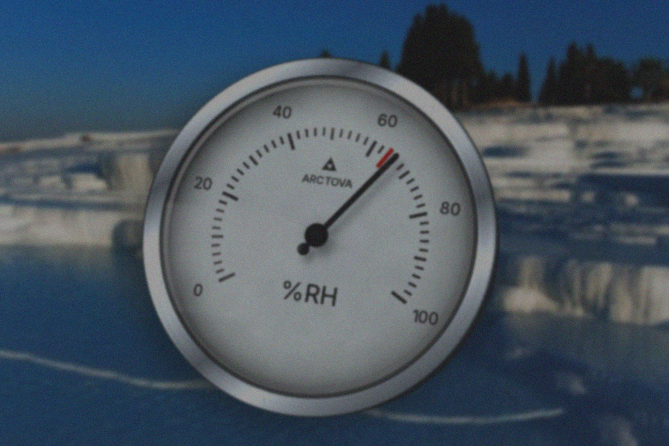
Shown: 66
